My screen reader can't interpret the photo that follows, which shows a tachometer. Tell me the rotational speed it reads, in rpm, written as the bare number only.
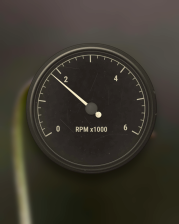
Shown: 1800
